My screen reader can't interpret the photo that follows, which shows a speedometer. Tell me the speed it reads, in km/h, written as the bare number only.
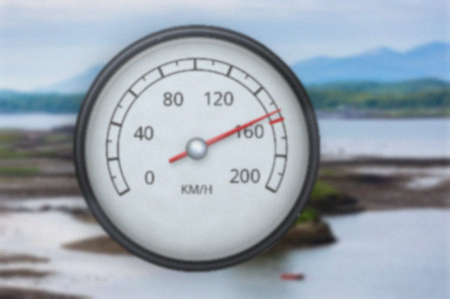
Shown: 155
